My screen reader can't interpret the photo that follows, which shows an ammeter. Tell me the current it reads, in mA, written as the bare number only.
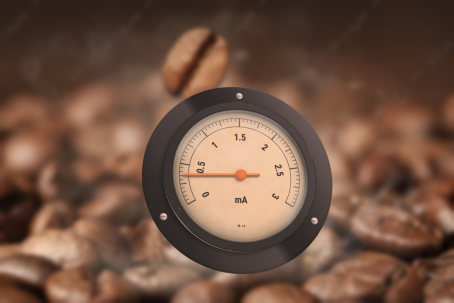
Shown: 0.35
